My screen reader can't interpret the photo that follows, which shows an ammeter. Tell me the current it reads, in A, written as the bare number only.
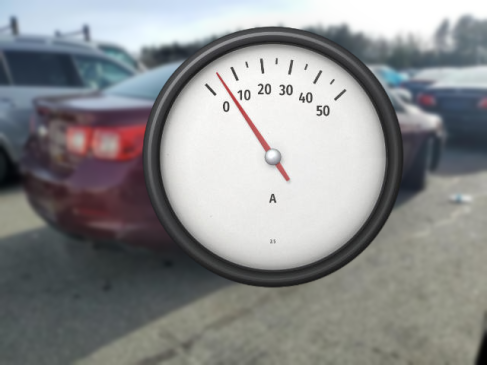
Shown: 5
